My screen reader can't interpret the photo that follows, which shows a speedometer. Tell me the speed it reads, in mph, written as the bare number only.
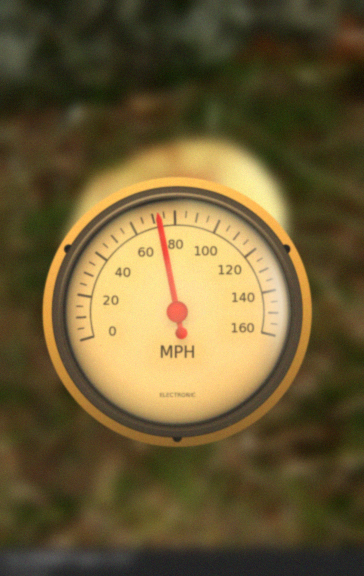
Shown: 72.5
